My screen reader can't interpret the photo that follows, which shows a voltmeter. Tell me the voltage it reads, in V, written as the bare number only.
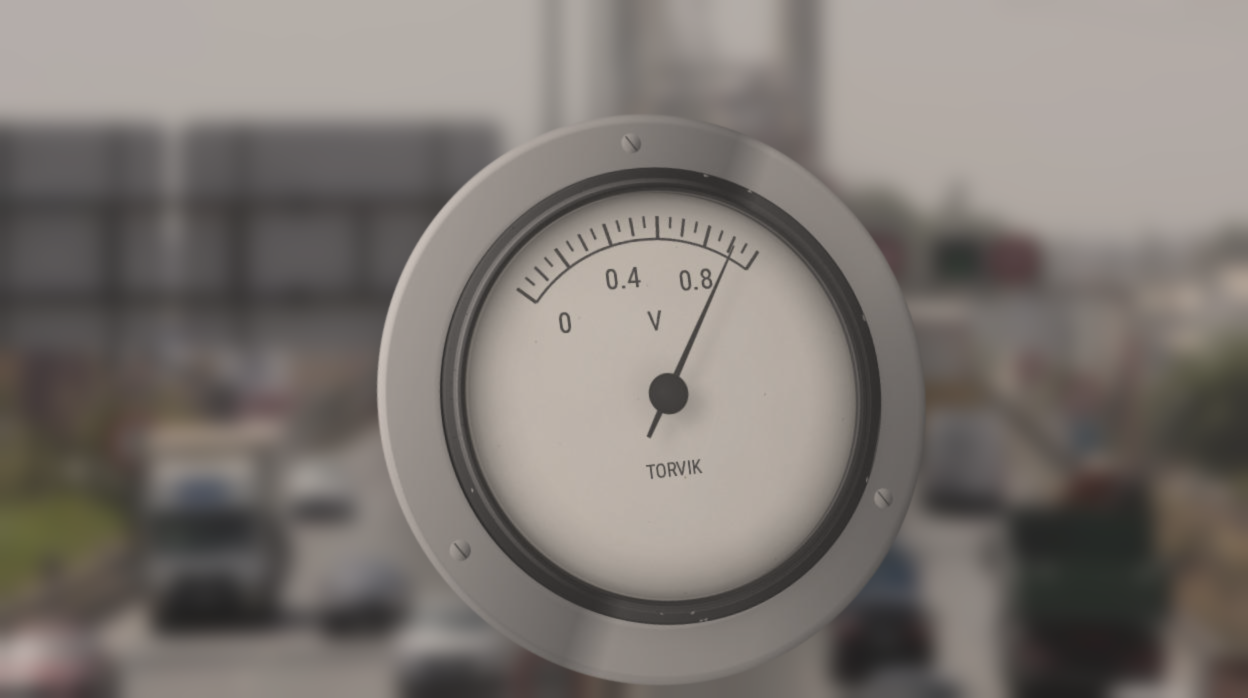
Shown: 0.9
